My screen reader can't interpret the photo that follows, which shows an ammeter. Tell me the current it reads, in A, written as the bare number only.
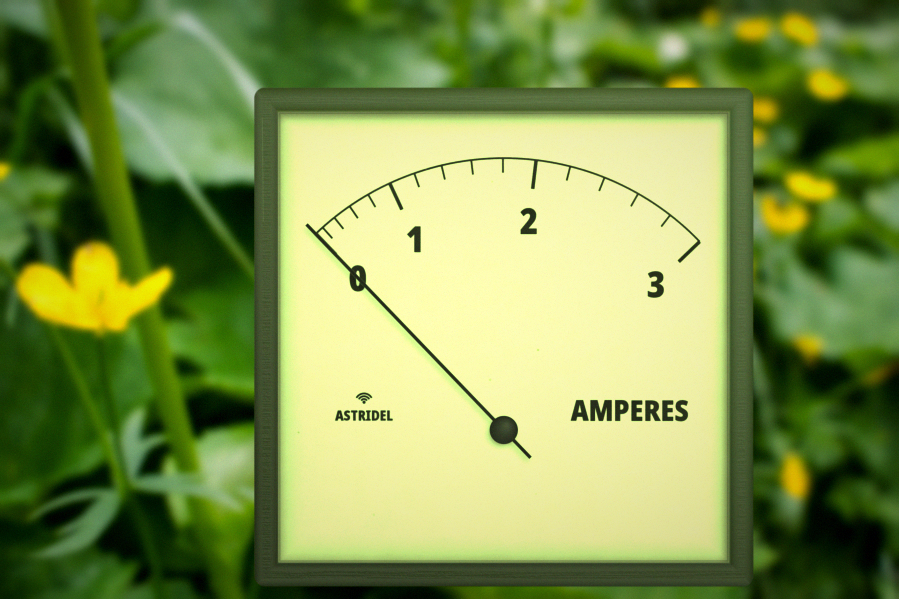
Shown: 0
